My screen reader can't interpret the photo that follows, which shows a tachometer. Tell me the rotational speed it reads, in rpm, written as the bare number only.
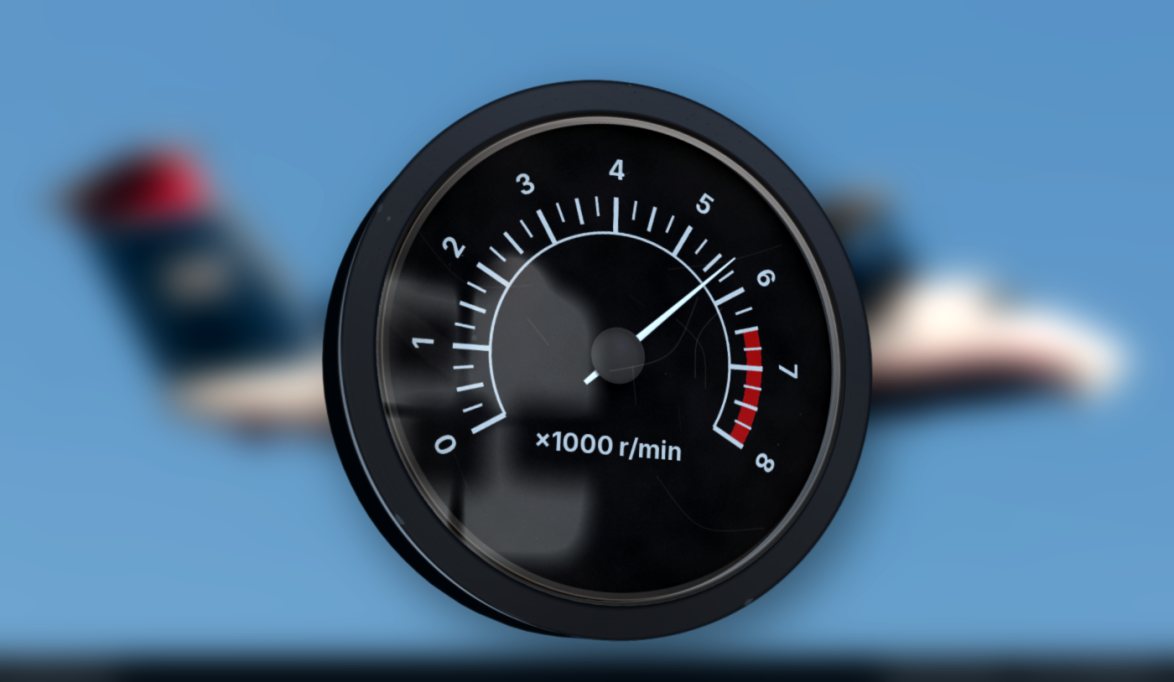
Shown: 5625
